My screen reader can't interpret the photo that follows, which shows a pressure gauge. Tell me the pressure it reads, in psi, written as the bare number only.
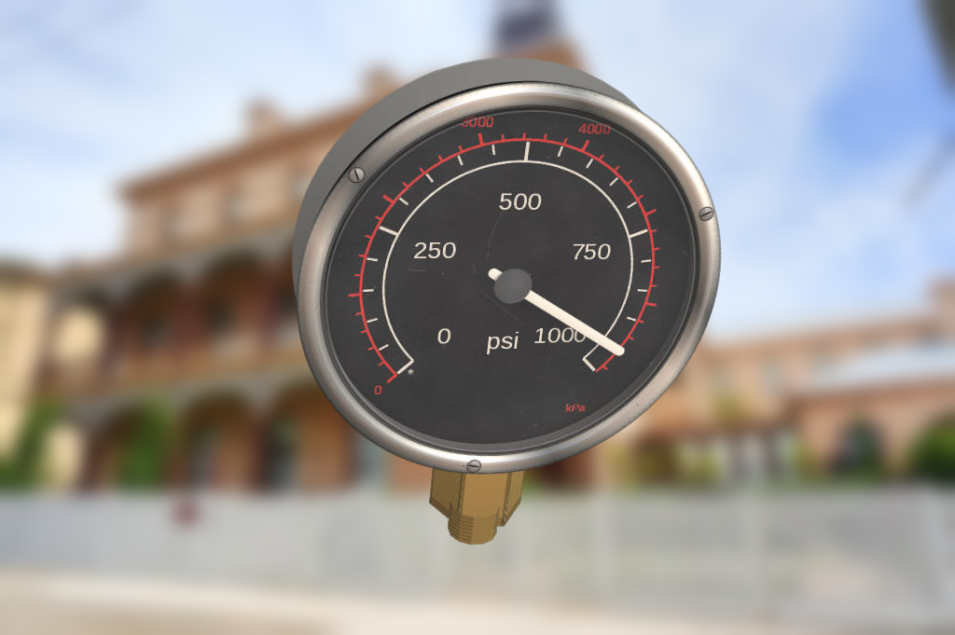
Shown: 950
